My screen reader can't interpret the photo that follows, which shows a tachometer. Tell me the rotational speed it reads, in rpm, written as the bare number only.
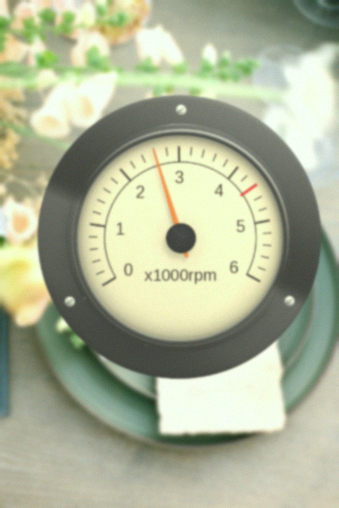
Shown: 2600
